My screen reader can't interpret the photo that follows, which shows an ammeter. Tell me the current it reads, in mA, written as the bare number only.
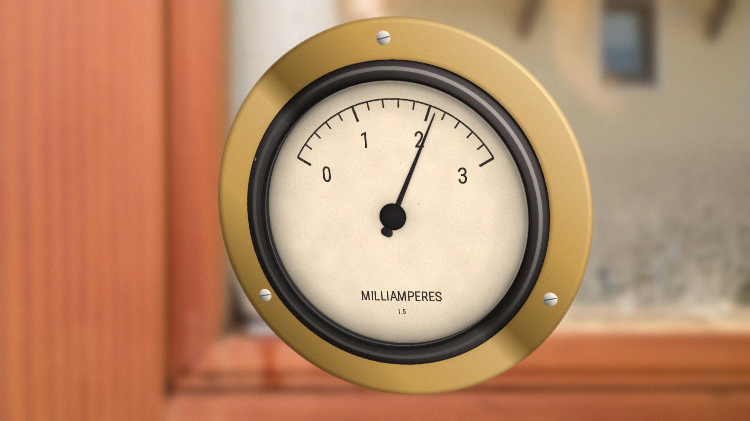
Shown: 2.1
